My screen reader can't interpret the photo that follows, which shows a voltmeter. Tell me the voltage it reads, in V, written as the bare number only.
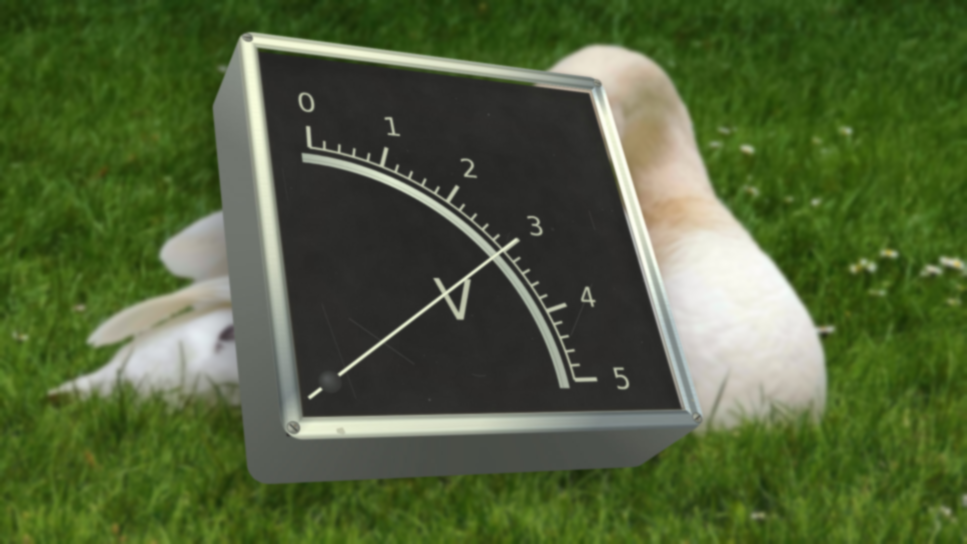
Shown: 3
